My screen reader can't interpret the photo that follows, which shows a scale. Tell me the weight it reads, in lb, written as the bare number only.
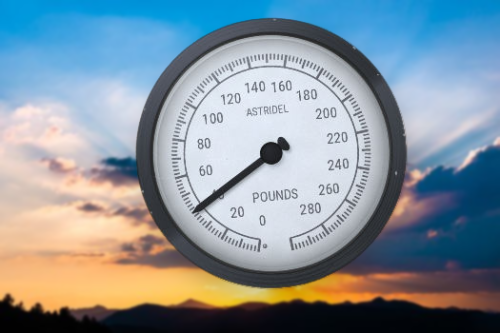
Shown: 40
